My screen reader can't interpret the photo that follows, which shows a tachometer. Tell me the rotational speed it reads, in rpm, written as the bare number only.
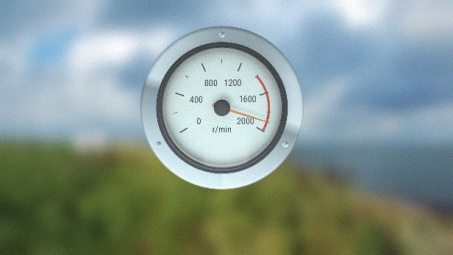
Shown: 1900
